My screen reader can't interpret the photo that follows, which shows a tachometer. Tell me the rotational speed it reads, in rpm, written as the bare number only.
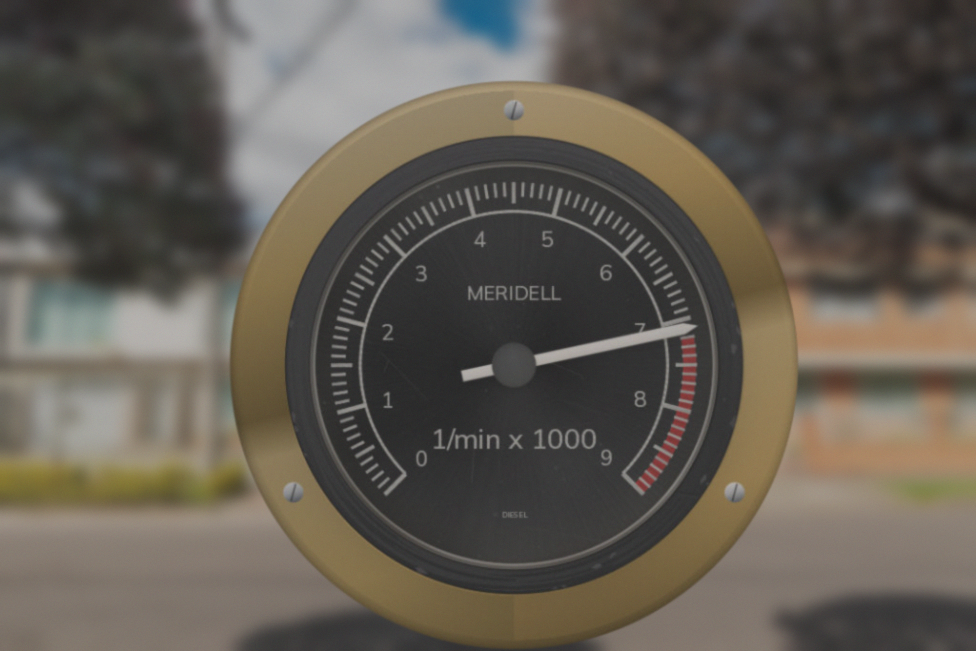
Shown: 7100
